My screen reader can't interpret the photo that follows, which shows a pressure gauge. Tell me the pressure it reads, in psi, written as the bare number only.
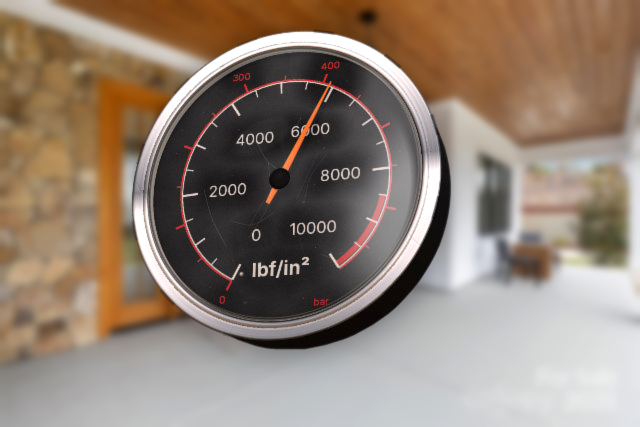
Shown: 6000
